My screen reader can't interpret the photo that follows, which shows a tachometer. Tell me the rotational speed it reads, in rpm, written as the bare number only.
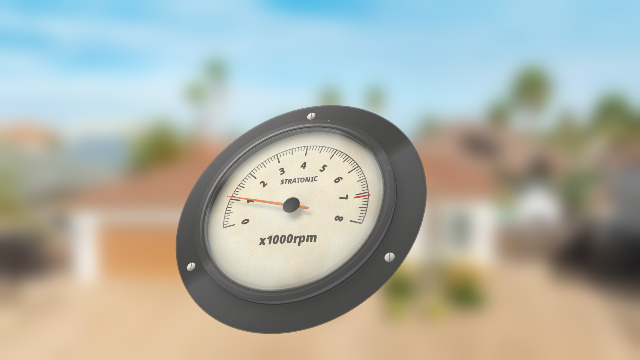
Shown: 1000
